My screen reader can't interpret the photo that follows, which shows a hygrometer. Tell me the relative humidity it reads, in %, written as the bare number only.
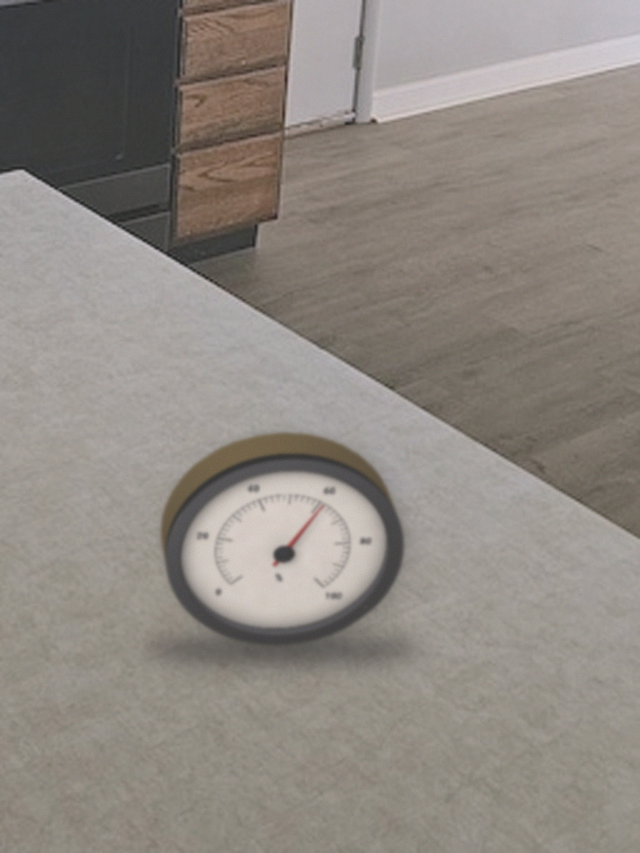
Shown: 60
